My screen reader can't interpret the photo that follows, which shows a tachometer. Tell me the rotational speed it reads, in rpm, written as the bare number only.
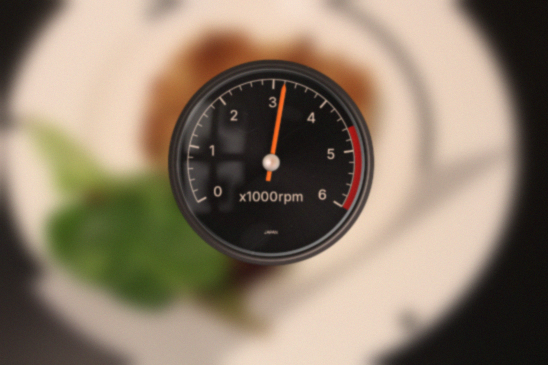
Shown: 3200
